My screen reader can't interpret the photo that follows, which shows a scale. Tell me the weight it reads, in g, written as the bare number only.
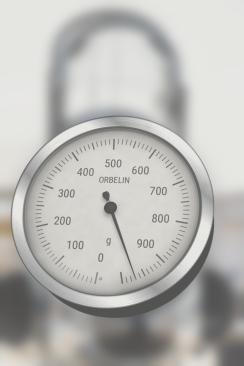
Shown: 970
